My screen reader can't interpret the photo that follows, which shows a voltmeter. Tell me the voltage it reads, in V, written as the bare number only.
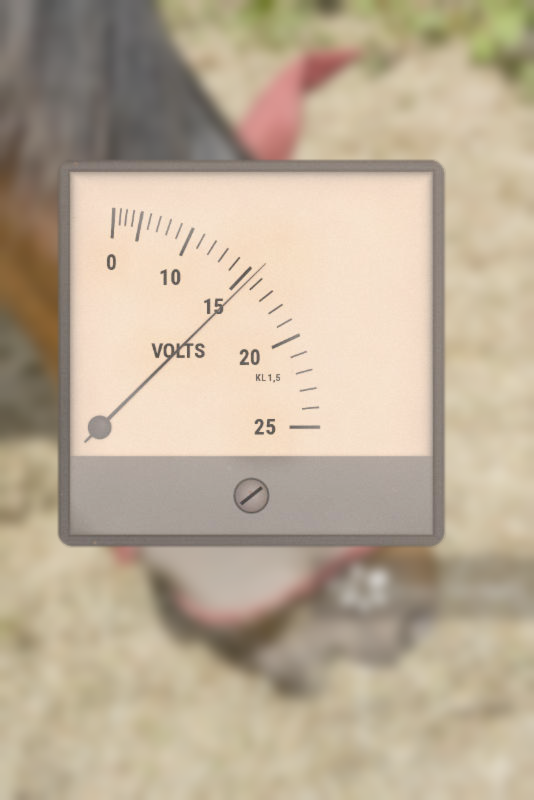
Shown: 15.5
